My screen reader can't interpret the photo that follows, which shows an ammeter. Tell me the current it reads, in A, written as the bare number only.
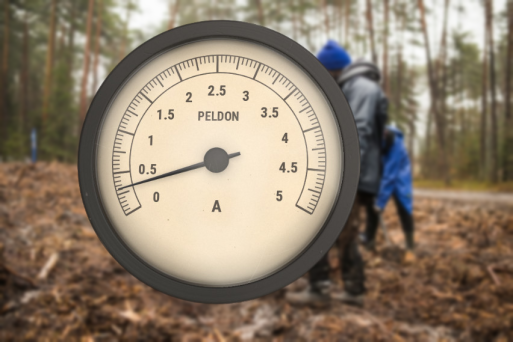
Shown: 0.3
